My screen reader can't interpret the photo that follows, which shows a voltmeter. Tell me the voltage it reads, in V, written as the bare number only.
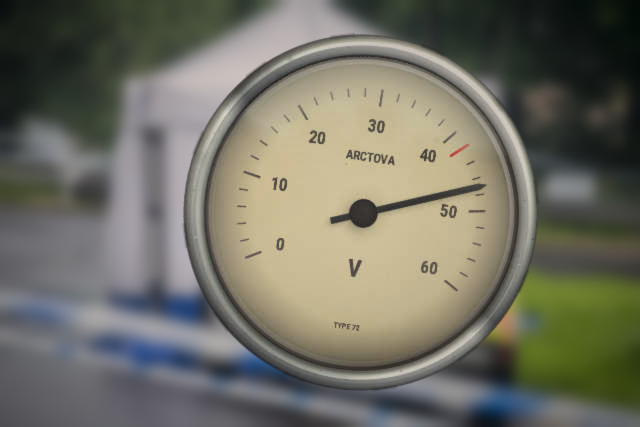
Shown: 47
